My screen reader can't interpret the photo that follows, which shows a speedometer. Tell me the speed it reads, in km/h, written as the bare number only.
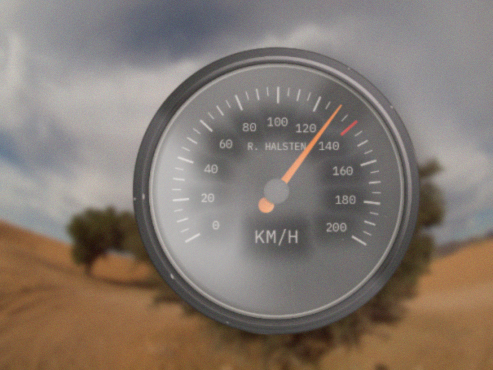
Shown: 130
